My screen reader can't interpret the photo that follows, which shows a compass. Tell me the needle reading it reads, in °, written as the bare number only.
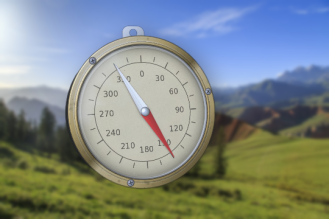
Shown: 150
